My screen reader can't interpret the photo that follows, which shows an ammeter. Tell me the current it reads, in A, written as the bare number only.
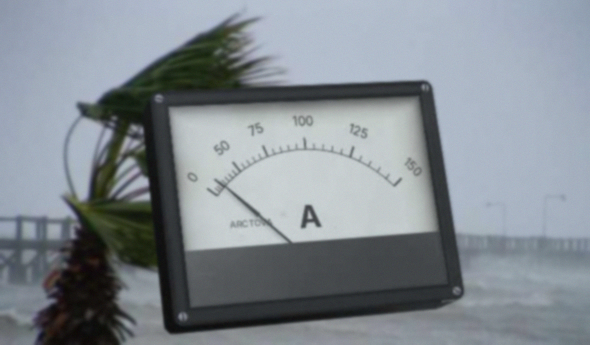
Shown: 25
